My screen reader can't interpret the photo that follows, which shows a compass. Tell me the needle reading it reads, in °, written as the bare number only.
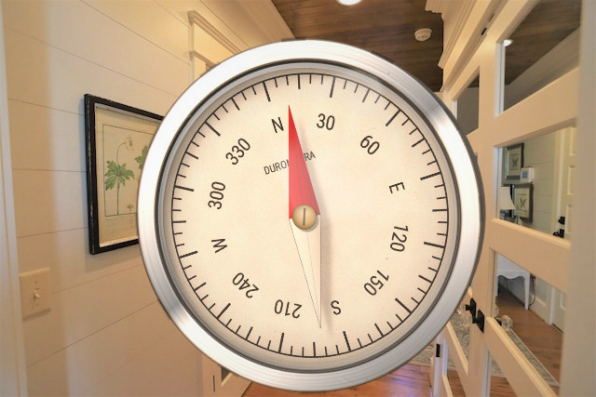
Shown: 10
